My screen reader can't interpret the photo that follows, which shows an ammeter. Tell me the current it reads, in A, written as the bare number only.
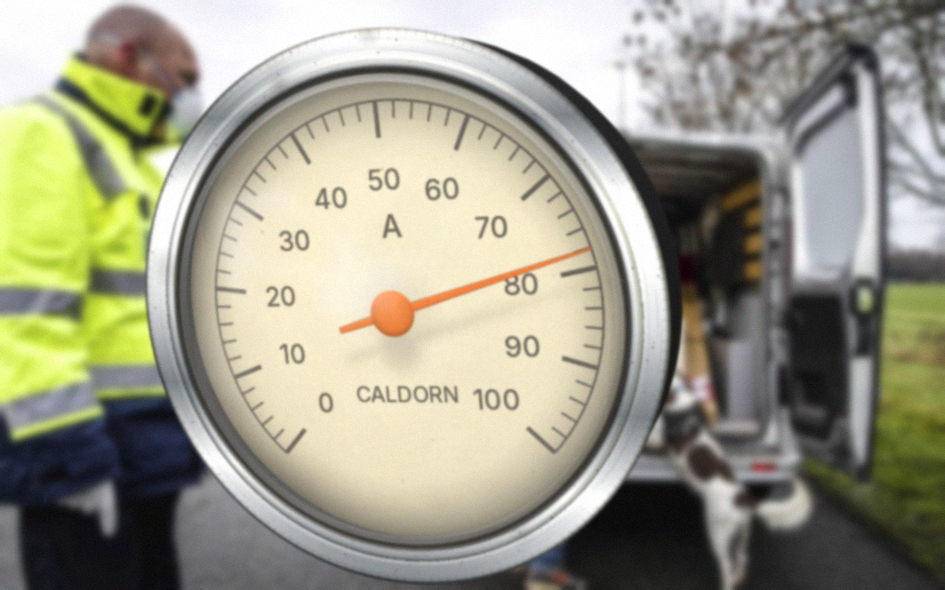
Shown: 78
